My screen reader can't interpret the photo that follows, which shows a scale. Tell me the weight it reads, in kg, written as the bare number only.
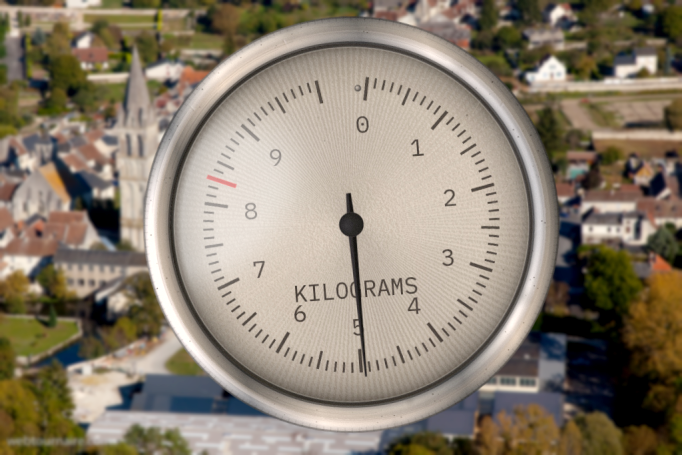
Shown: 4.95
